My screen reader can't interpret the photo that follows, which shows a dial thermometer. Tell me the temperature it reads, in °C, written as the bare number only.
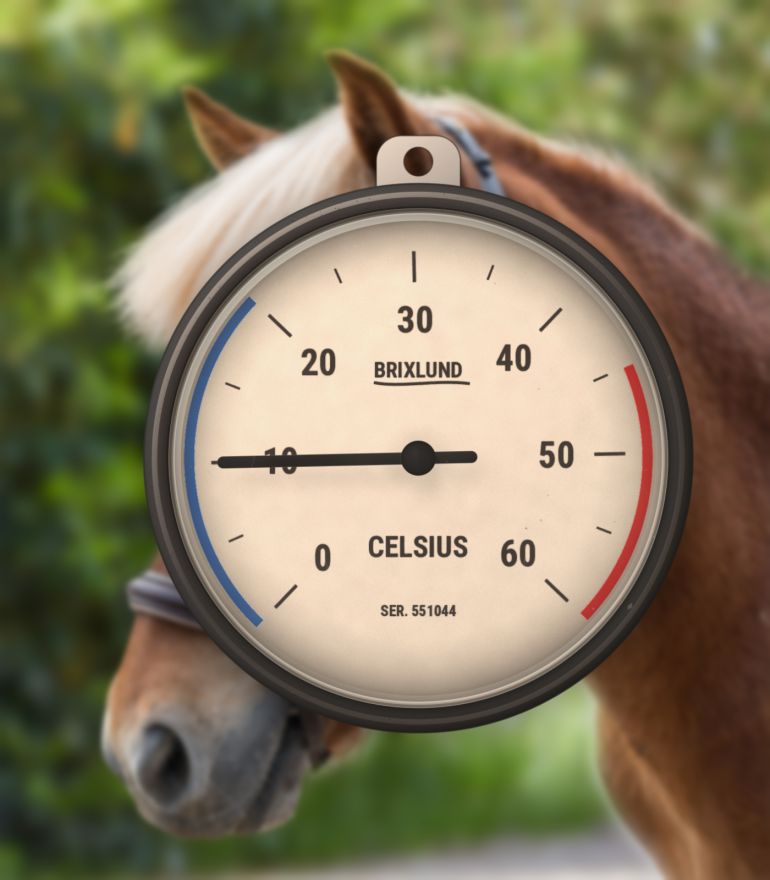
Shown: 10
